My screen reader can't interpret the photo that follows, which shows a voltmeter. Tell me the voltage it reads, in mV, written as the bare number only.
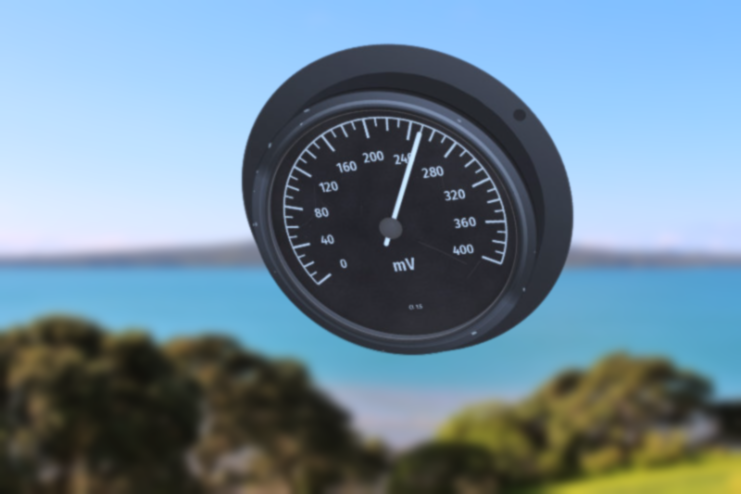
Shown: 250
